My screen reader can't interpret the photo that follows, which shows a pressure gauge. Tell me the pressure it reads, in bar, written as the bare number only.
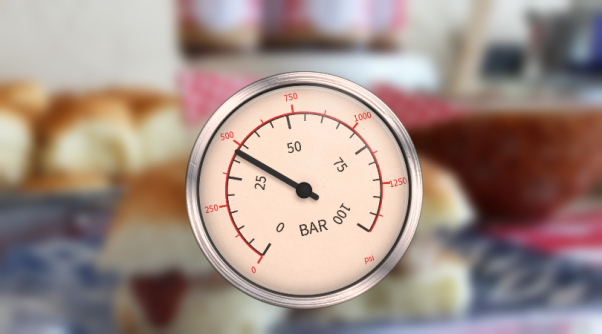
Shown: 32.5
